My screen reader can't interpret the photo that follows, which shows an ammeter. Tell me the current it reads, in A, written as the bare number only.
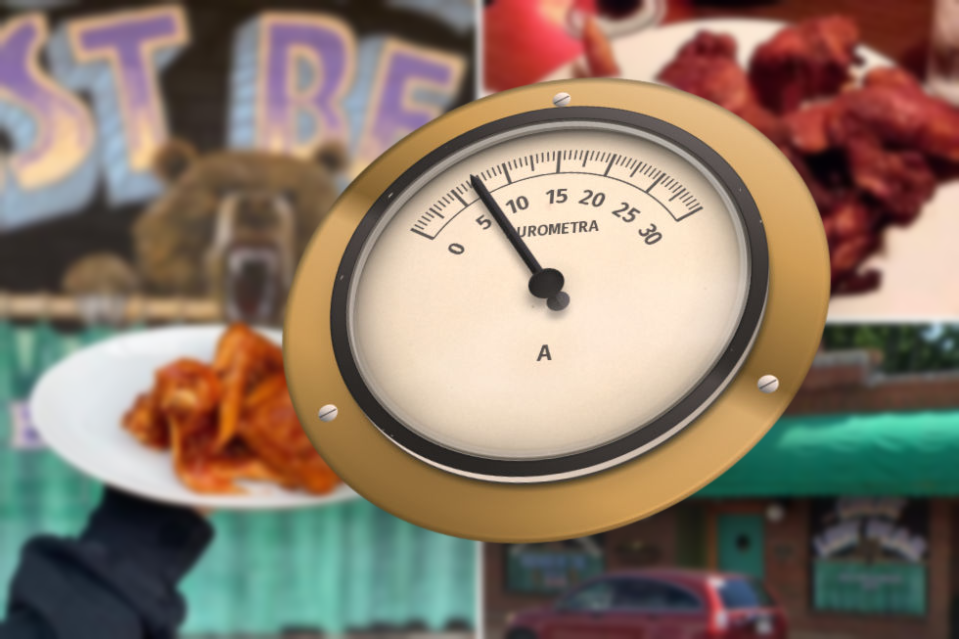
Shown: 7
